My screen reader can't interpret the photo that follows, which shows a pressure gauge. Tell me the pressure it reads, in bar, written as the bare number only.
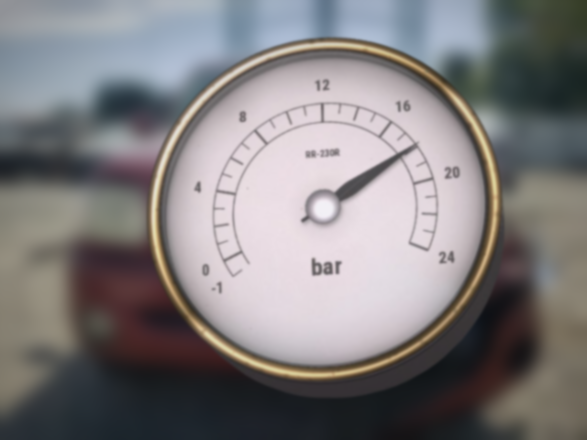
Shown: 18
